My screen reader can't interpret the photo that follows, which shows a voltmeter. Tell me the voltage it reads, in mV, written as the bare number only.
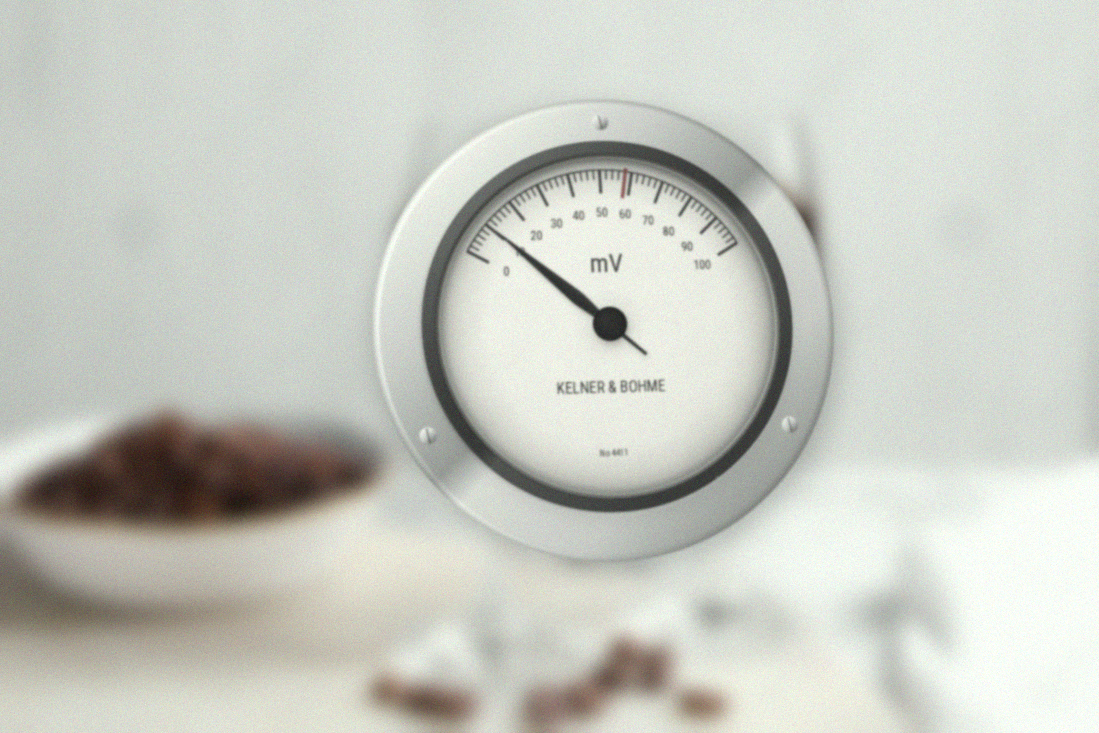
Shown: 10
